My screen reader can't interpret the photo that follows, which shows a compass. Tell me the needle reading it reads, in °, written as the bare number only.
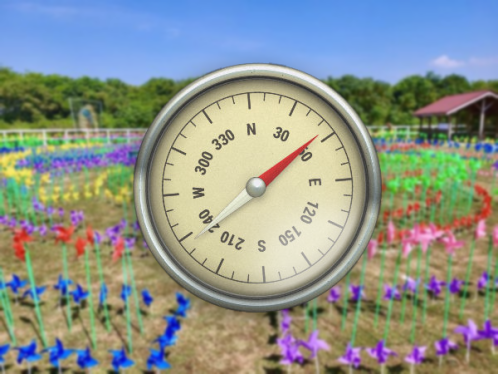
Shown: 55
